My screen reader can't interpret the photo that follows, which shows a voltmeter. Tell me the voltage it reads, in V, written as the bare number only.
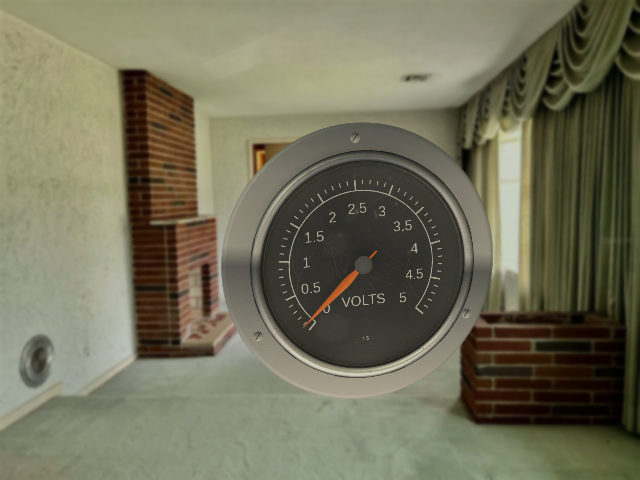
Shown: 0.1
